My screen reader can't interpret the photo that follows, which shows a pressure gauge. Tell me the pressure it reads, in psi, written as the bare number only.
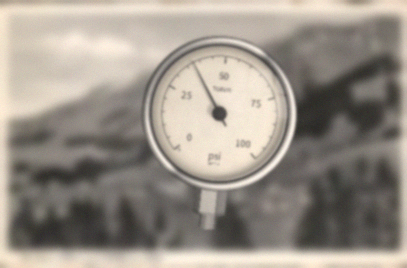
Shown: 37.5
